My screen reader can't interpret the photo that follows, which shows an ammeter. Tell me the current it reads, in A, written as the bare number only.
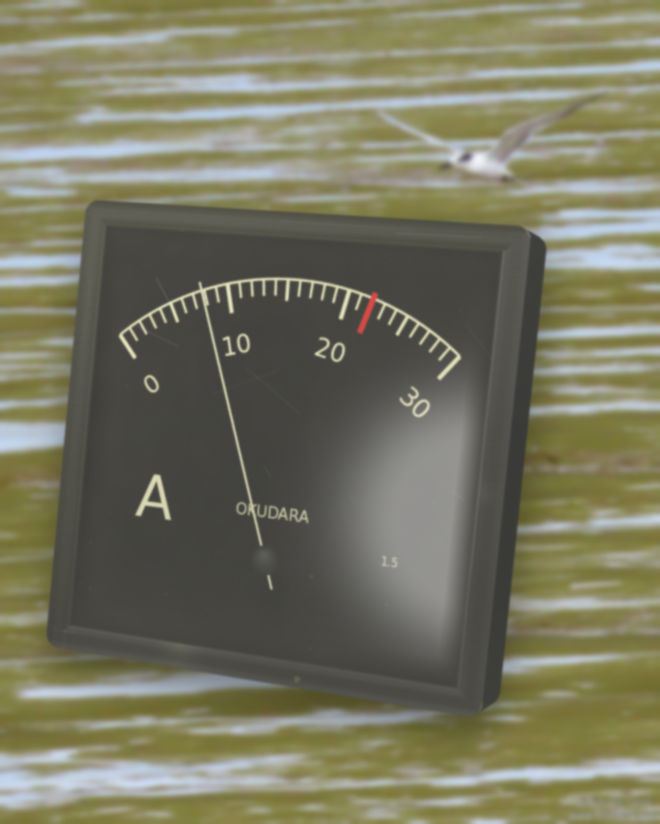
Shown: 8
